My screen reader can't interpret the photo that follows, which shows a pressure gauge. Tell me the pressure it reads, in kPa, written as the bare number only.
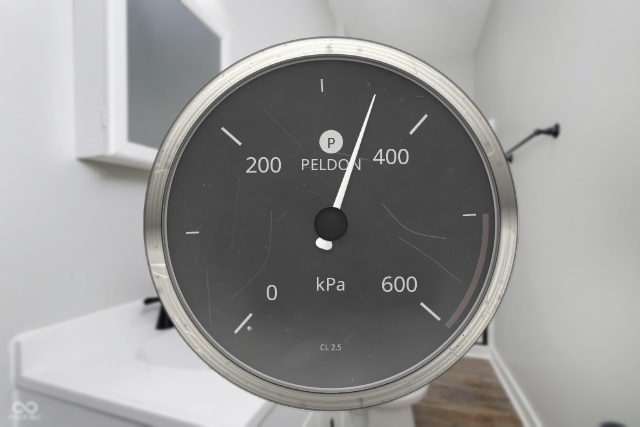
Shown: 350
